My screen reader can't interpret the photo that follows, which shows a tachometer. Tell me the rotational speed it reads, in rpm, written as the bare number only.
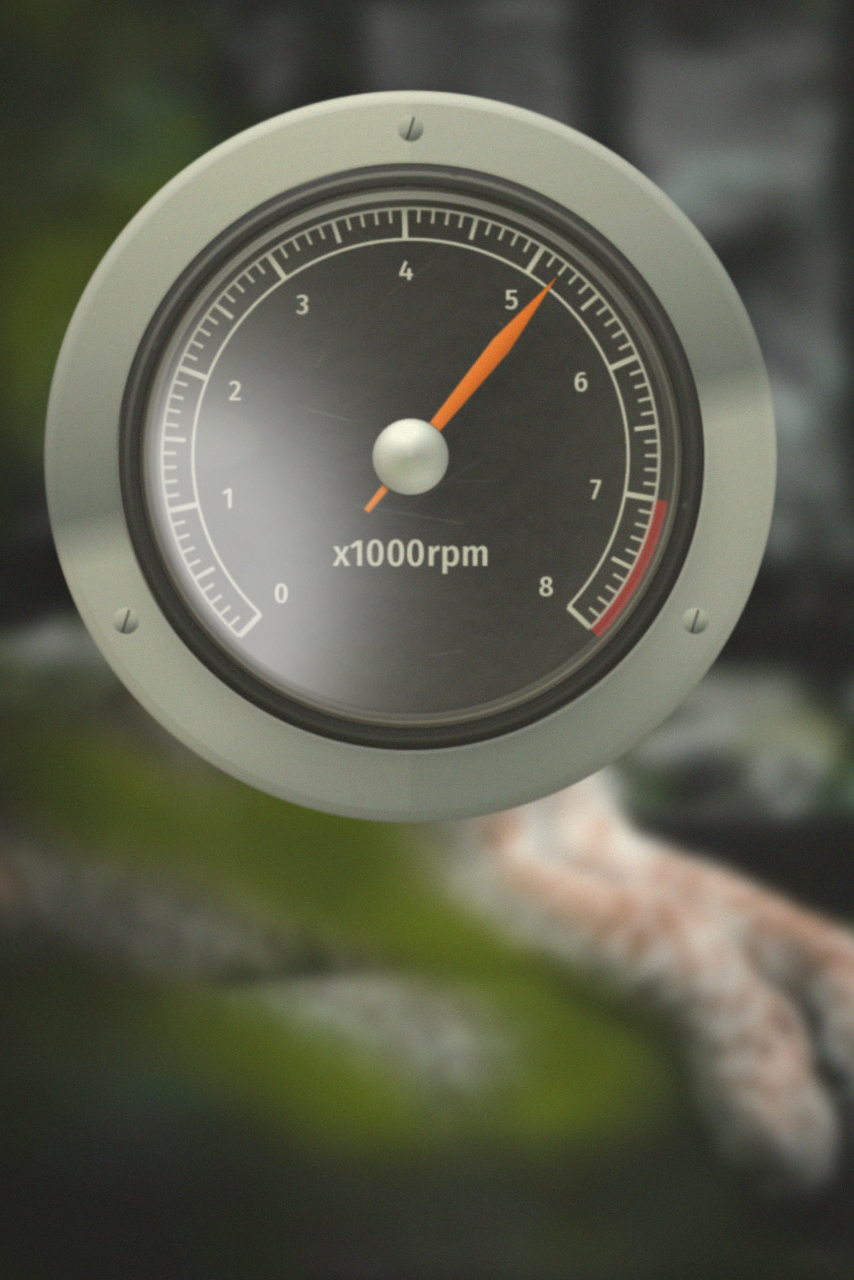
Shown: 5200
